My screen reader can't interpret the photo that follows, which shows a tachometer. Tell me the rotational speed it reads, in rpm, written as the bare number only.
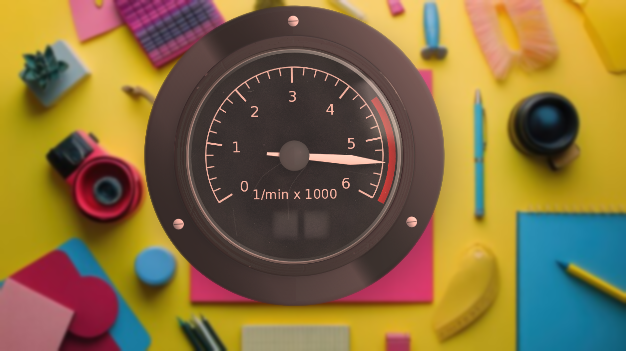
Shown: 5400
